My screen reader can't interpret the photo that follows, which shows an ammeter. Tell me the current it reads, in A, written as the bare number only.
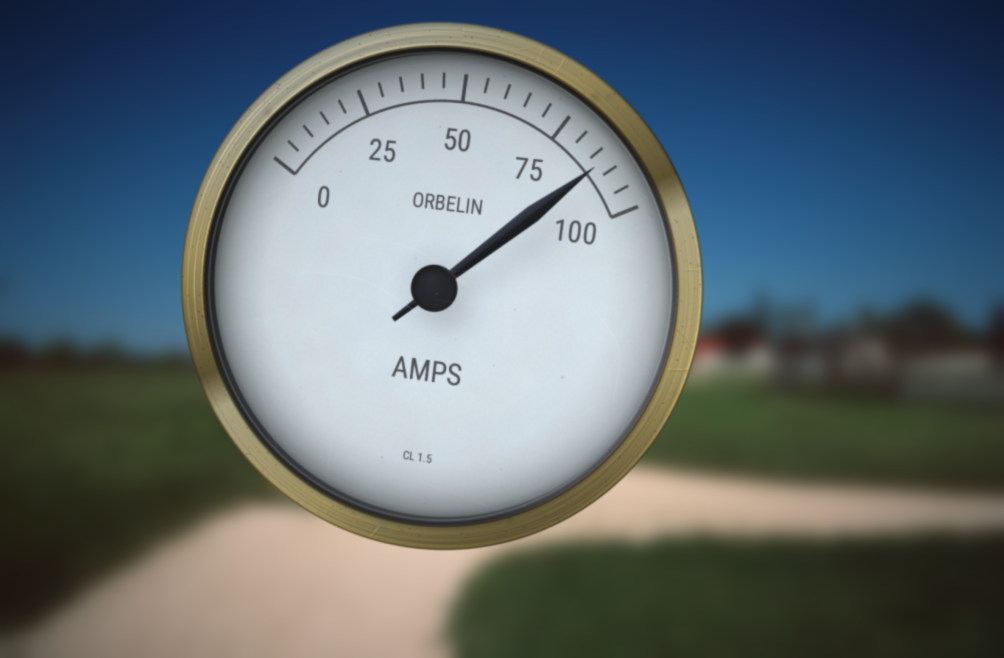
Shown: 87.5
